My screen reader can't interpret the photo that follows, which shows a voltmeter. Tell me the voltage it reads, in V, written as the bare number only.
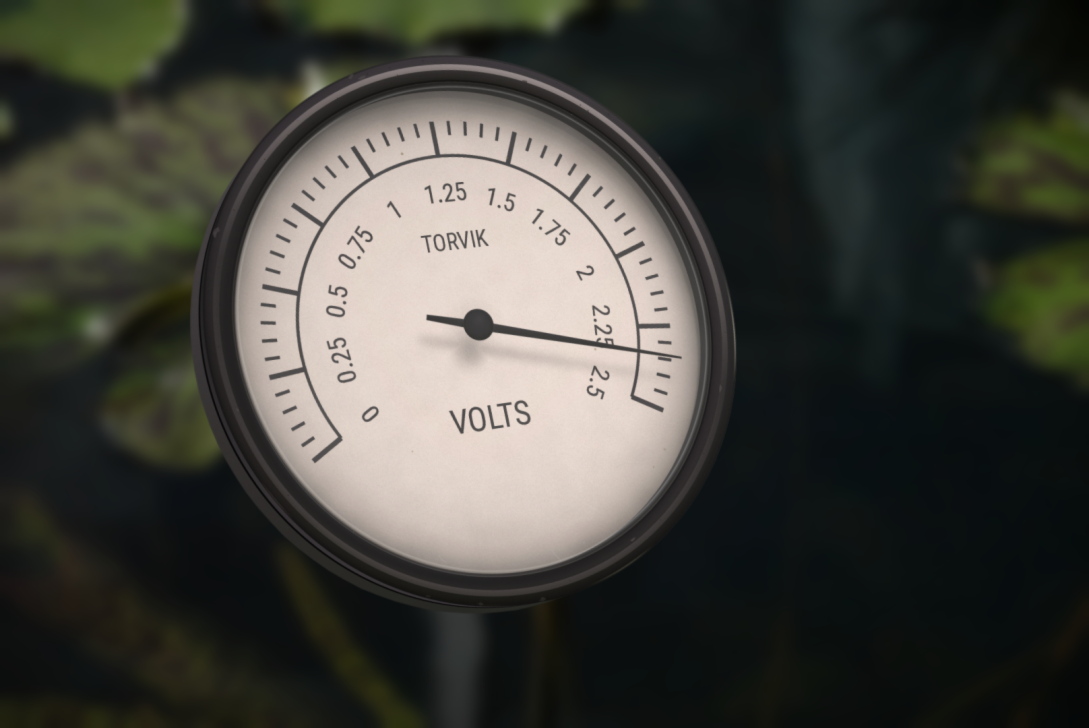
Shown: 2.35
